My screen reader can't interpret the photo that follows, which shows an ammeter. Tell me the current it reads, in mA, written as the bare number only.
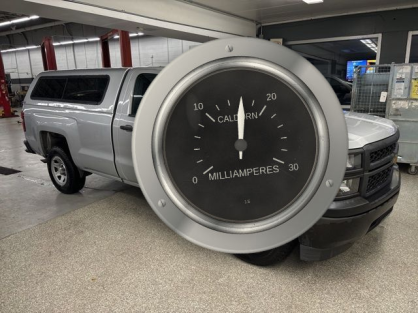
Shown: 16
